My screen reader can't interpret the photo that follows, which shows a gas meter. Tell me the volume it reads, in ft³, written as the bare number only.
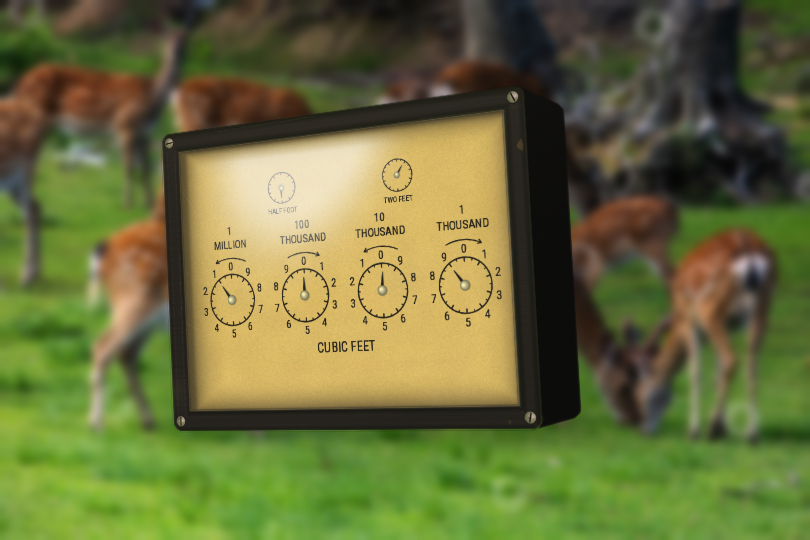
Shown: 99900
